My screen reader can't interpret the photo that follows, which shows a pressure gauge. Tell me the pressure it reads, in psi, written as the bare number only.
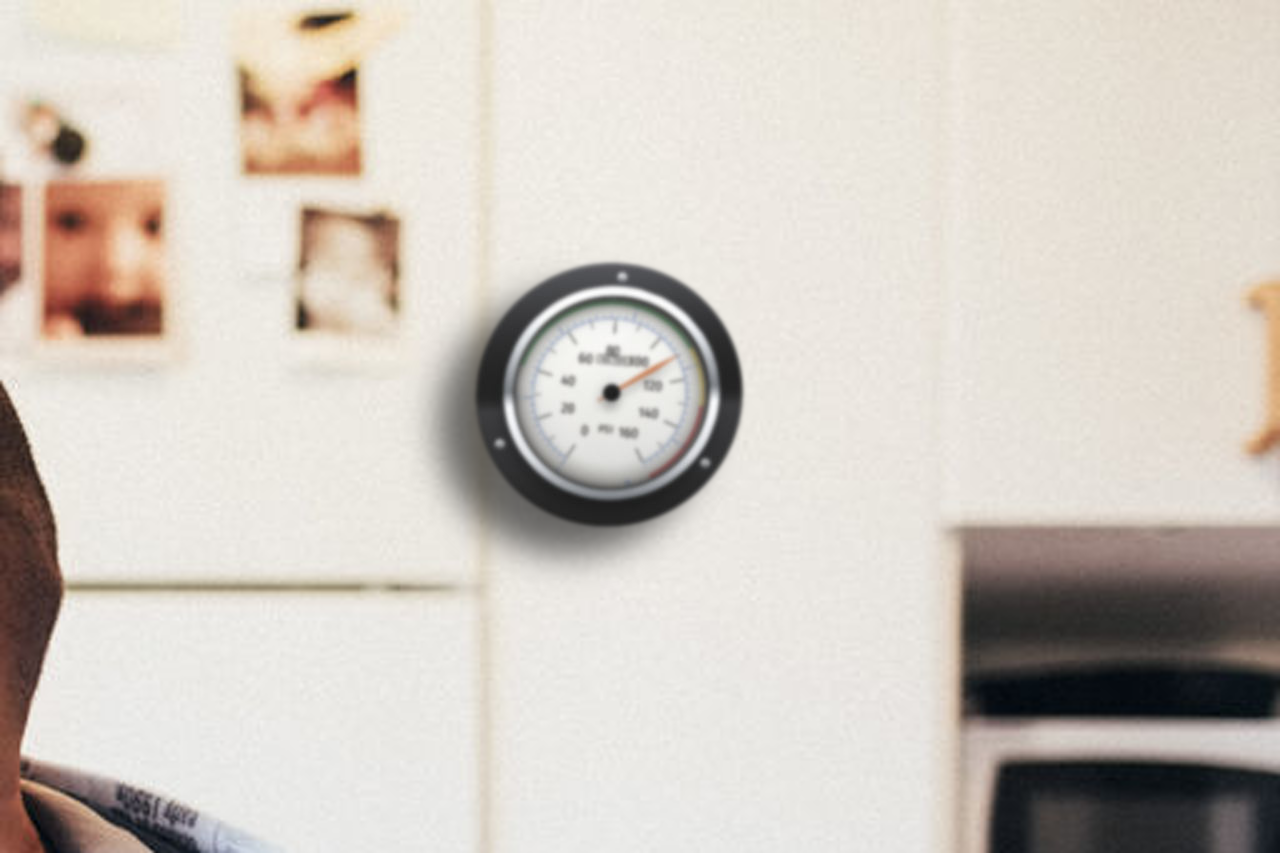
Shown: 110
